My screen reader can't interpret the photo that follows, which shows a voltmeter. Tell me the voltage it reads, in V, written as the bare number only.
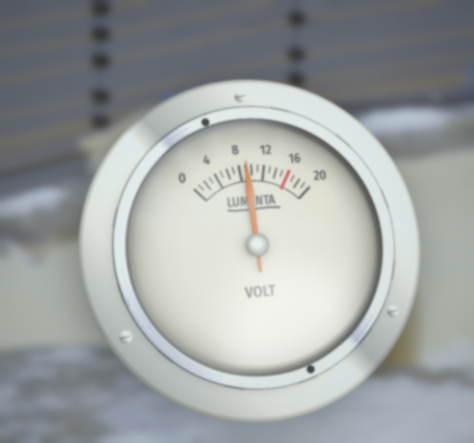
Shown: 9
